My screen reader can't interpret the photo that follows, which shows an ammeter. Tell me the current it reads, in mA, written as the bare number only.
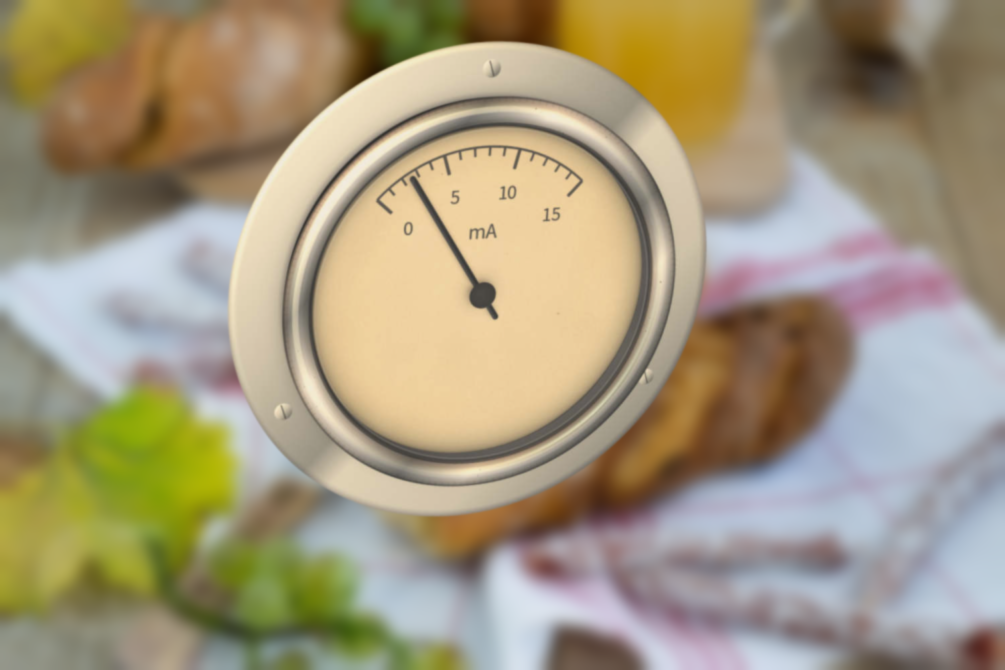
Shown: 2.5
